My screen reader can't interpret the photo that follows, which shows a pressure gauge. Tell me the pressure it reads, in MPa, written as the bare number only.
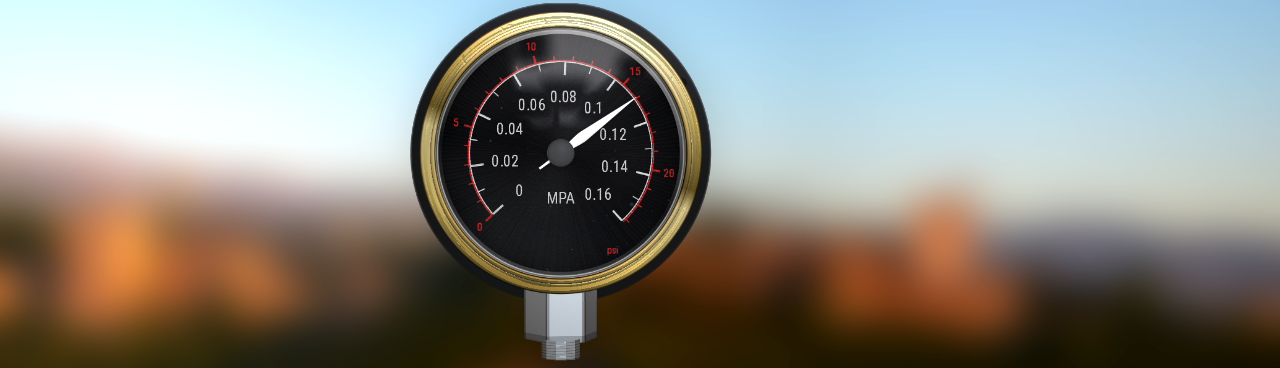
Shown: 0.11
